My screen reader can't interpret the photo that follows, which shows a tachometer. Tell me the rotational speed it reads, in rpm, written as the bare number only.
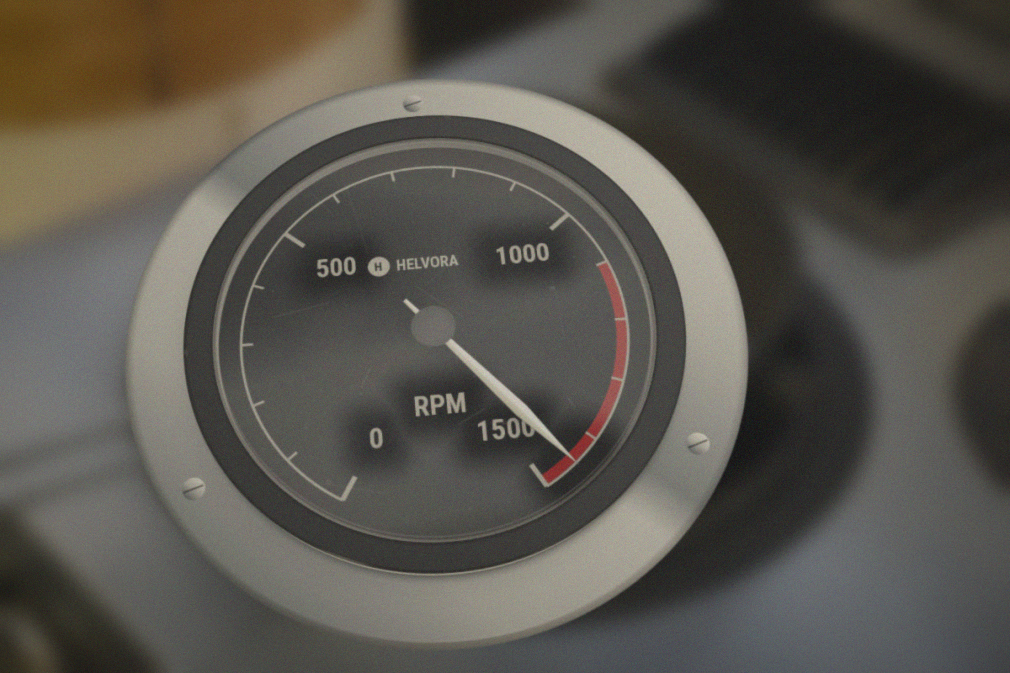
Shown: 1450
